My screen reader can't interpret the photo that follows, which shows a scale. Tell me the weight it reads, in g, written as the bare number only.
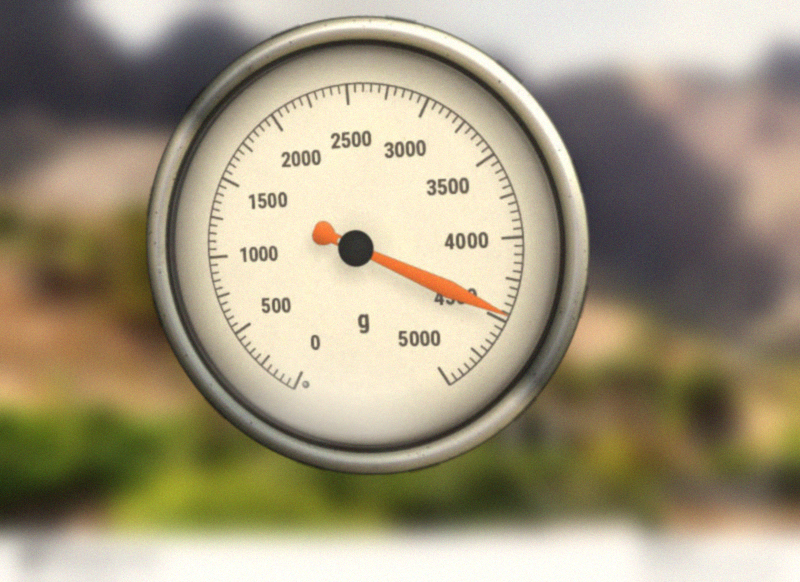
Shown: 4450
